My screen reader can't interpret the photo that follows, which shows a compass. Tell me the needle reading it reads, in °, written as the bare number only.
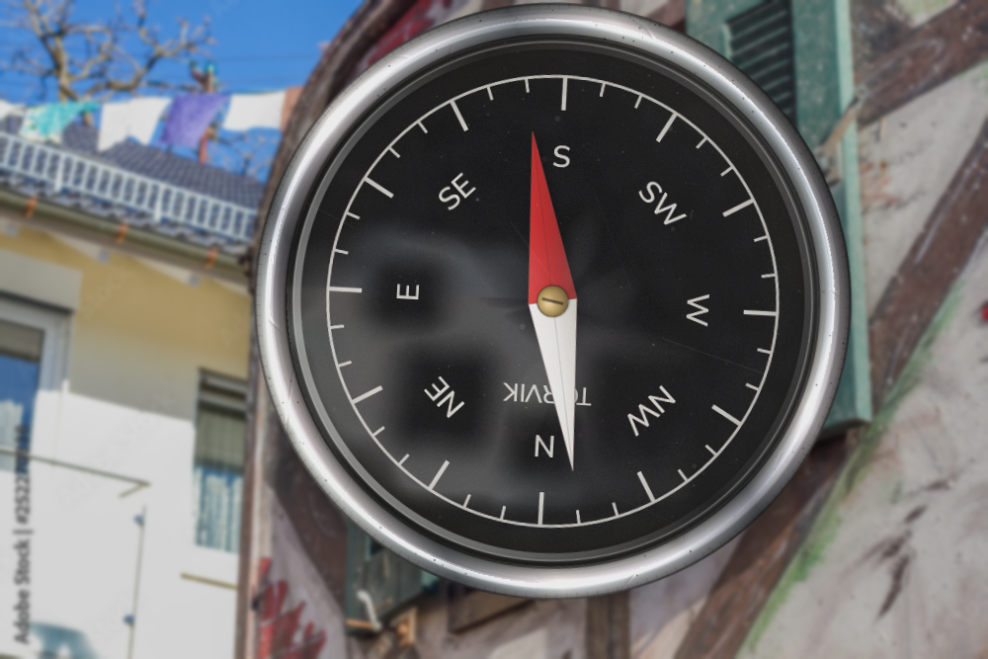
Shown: 170
